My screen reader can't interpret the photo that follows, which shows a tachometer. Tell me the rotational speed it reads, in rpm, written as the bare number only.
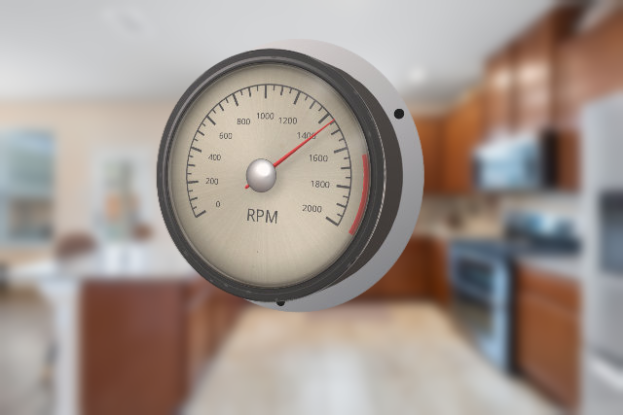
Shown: 1450
